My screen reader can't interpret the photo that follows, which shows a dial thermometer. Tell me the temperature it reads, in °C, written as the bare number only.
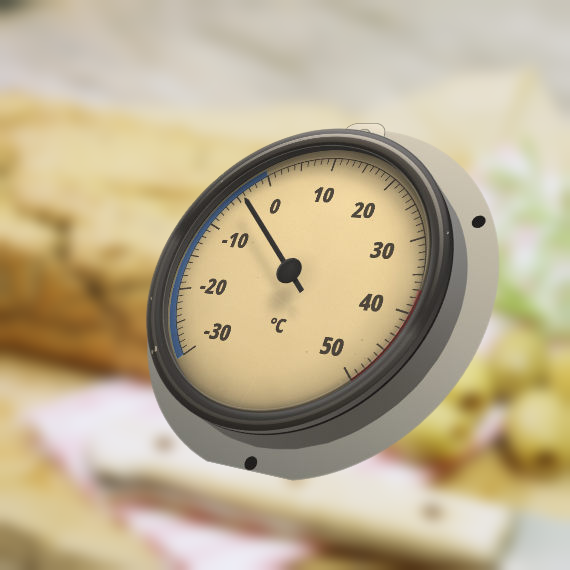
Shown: -4
